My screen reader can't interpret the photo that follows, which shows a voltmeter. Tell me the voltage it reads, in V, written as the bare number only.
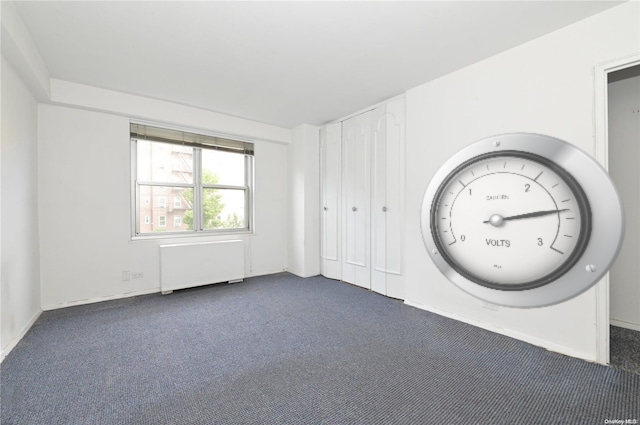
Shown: 2.5
